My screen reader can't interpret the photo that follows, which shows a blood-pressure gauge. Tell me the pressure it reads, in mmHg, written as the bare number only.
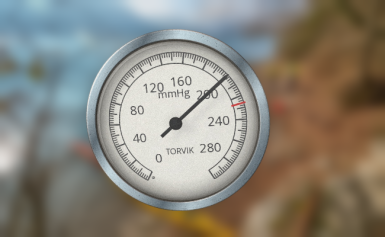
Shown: 200
